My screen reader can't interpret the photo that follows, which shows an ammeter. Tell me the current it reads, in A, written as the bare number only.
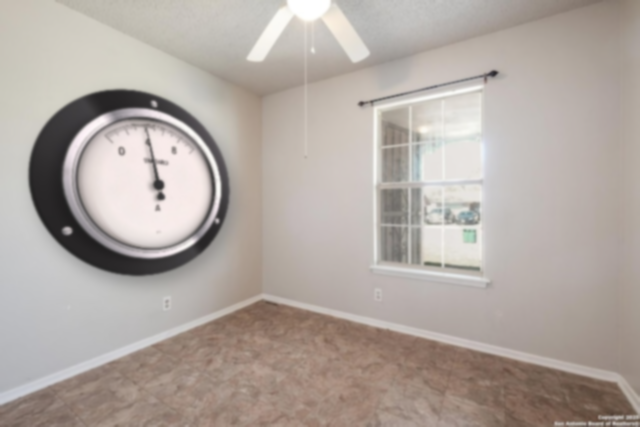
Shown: 4
